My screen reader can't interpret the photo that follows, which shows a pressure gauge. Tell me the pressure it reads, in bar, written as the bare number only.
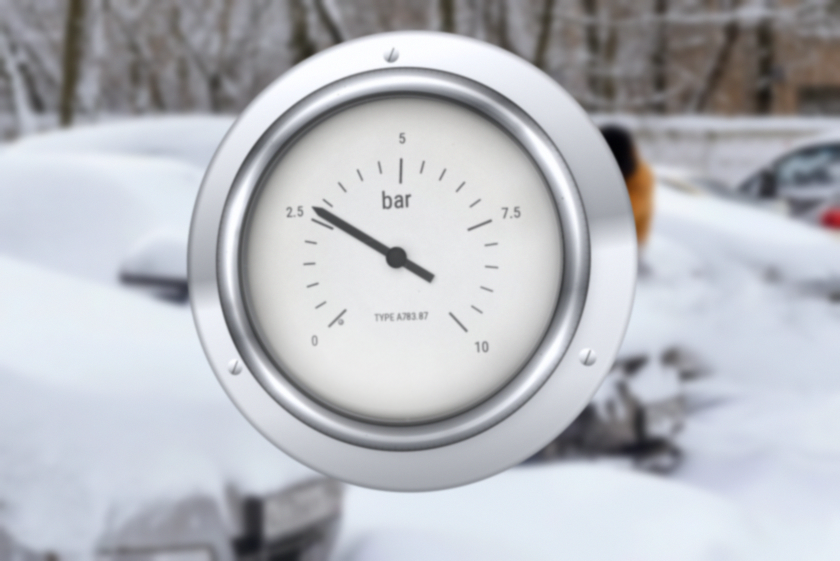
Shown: 2.75
